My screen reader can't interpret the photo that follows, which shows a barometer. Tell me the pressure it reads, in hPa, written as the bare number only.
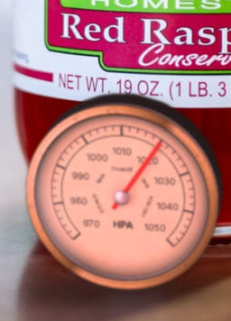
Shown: 1020
